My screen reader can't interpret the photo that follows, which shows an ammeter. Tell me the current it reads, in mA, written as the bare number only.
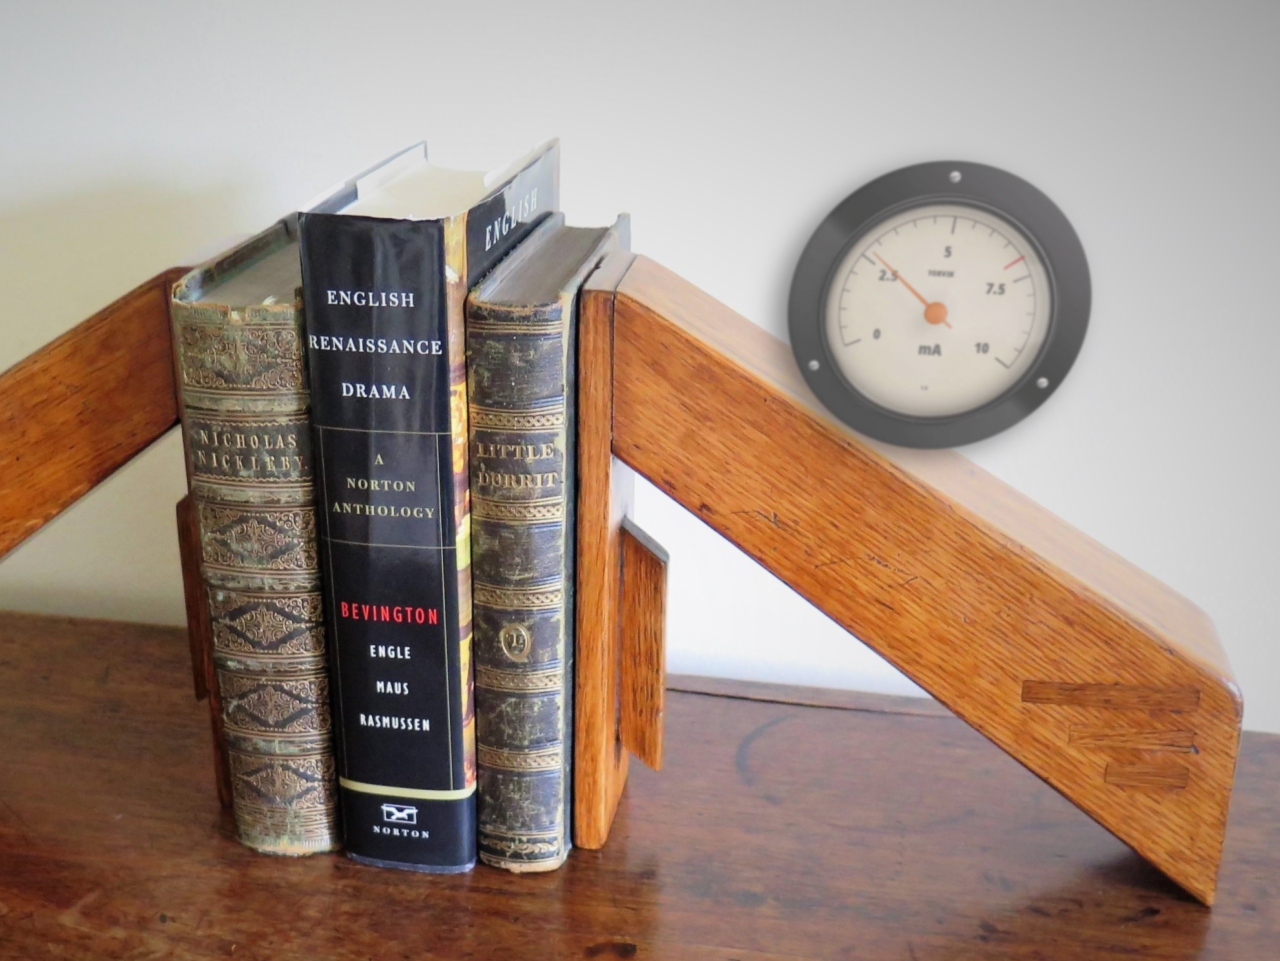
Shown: 2.75
